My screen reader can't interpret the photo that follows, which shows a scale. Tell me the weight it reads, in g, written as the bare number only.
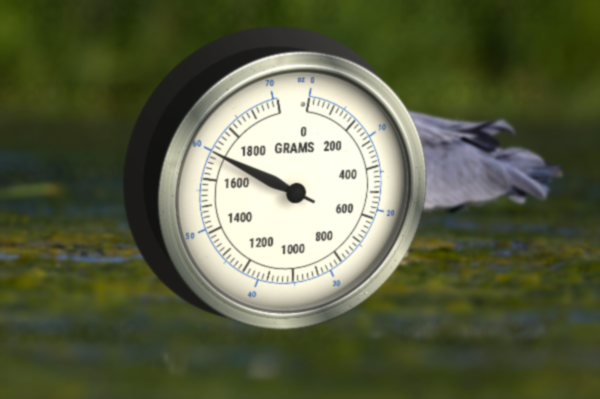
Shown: 1700
